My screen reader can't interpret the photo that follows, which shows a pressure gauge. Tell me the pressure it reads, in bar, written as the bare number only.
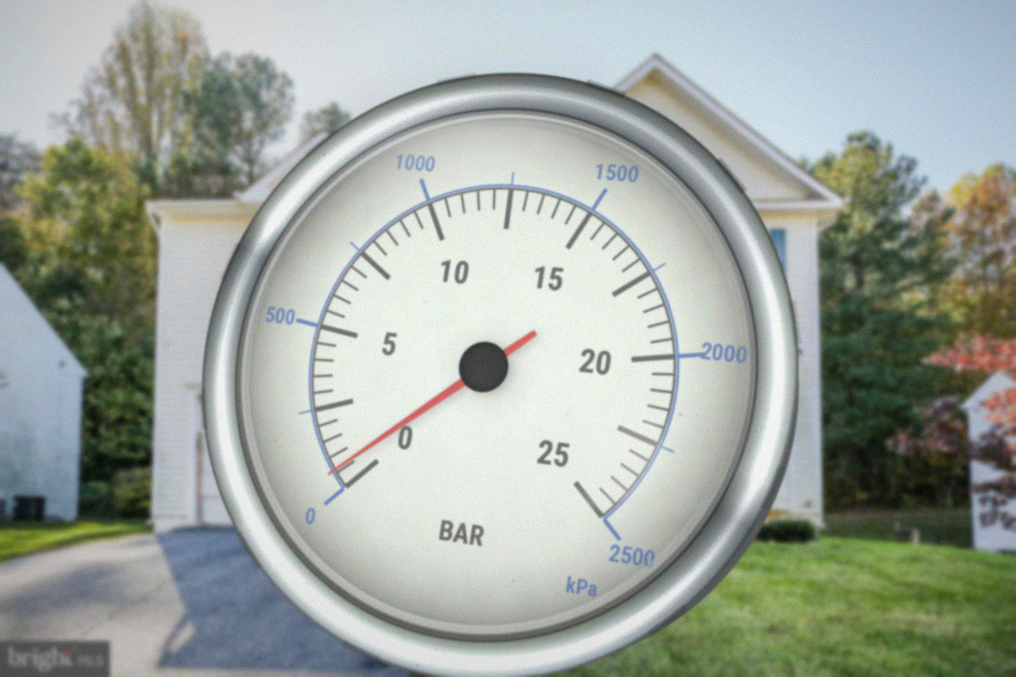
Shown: 0.5
